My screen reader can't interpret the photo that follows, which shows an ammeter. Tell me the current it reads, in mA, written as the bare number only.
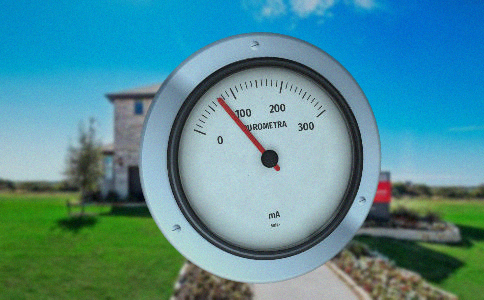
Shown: 70
